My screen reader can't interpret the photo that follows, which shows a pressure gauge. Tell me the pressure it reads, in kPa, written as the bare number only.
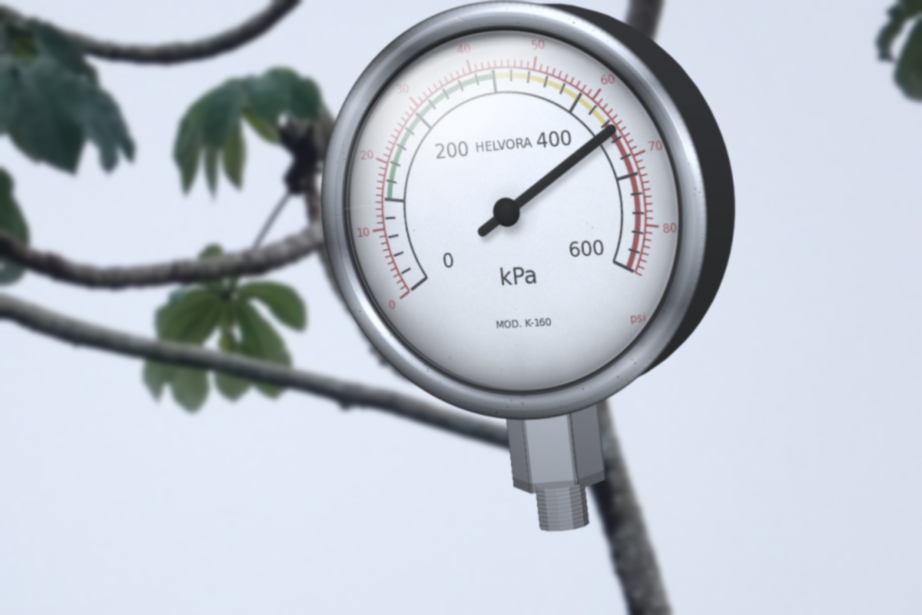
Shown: 450
